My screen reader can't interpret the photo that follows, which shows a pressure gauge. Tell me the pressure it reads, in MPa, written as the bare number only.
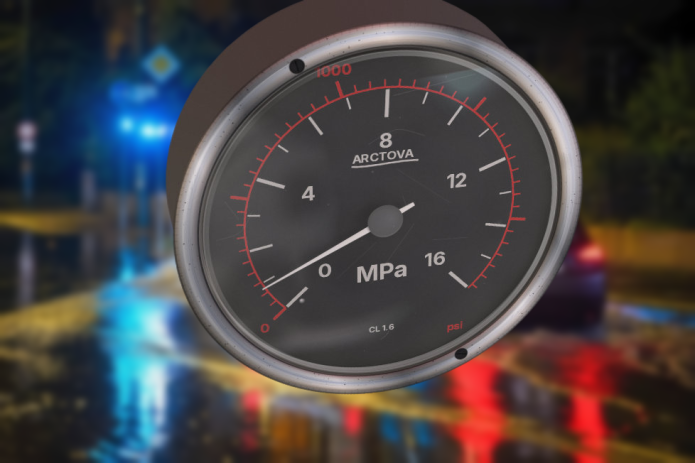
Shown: 1
